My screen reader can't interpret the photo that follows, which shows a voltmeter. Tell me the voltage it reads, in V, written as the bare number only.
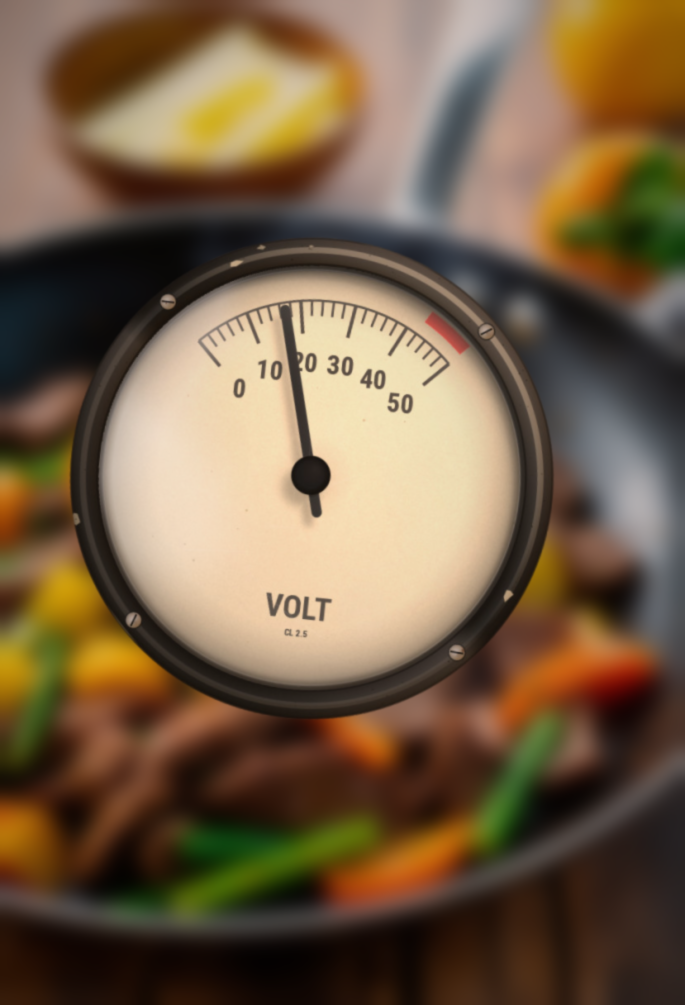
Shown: 17
